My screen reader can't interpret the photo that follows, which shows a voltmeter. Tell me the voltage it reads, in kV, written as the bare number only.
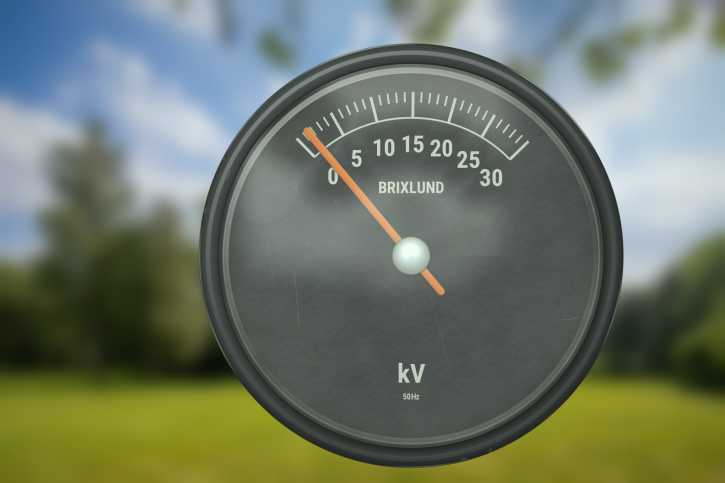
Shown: 1.5
